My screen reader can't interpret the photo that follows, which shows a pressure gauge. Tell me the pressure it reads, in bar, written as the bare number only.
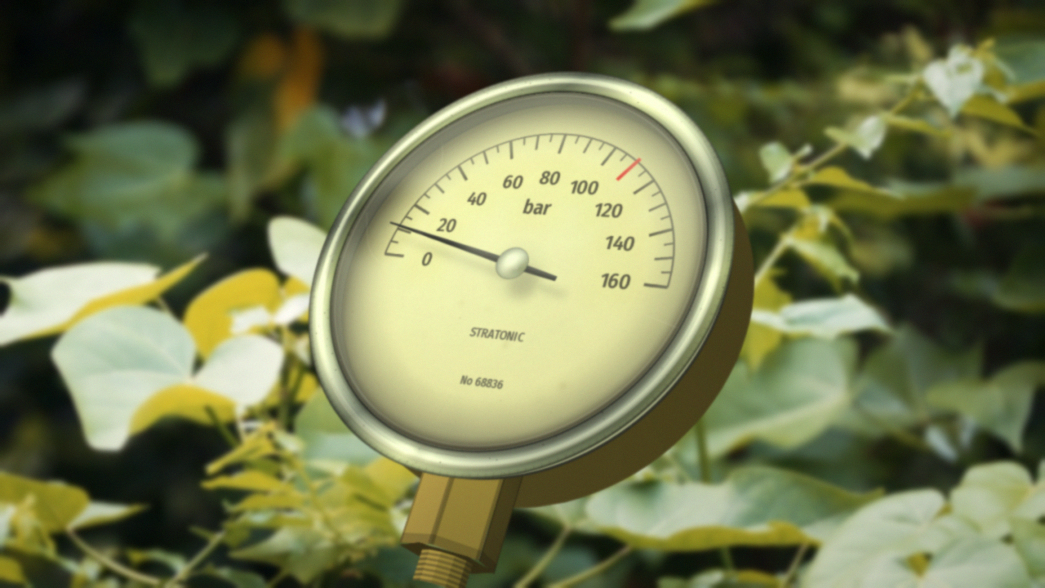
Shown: 10
